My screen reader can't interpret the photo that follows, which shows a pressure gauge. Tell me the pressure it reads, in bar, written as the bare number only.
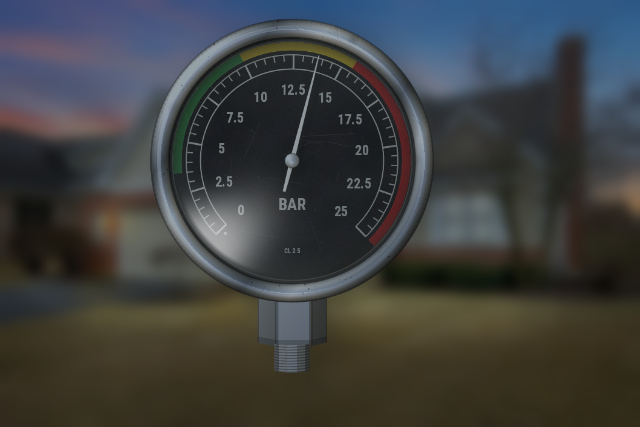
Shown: 13.75
